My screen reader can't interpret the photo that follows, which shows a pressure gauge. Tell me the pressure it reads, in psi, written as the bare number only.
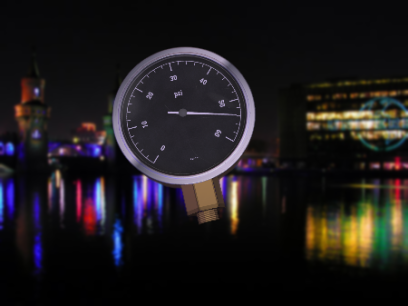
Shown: 54
